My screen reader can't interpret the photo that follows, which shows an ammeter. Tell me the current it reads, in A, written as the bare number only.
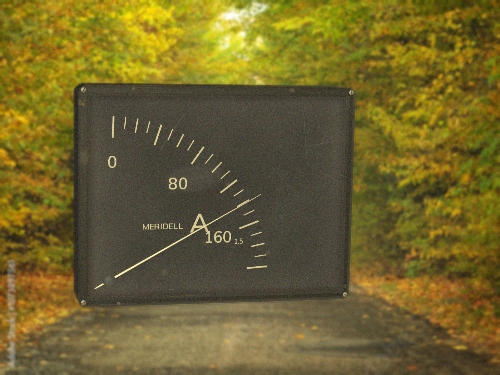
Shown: 140
